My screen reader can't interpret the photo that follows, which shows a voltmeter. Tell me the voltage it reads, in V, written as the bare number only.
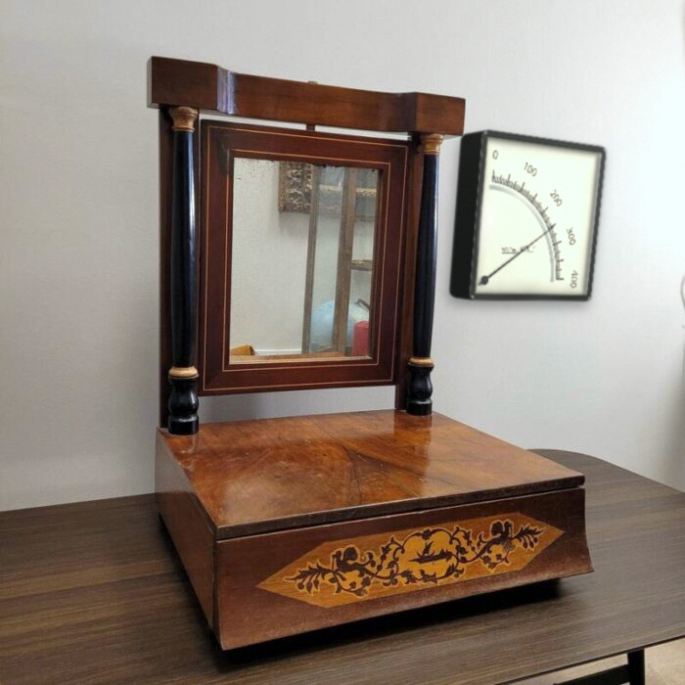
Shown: 250
